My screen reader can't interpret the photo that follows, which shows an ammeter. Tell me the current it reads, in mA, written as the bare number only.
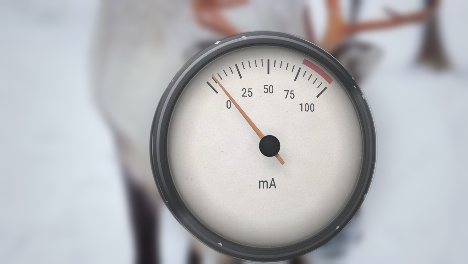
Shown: 5
